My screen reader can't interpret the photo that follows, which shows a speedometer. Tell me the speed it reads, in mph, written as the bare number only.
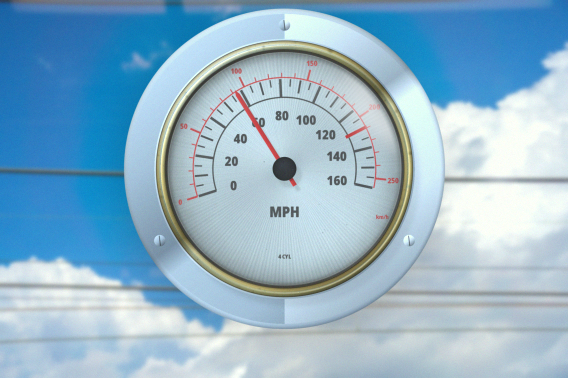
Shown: 57.5
